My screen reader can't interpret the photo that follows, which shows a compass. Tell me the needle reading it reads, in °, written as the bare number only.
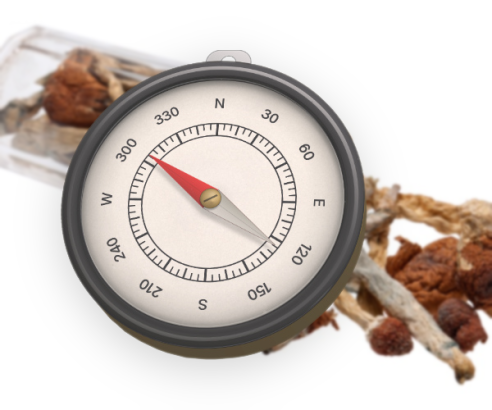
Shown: 305
